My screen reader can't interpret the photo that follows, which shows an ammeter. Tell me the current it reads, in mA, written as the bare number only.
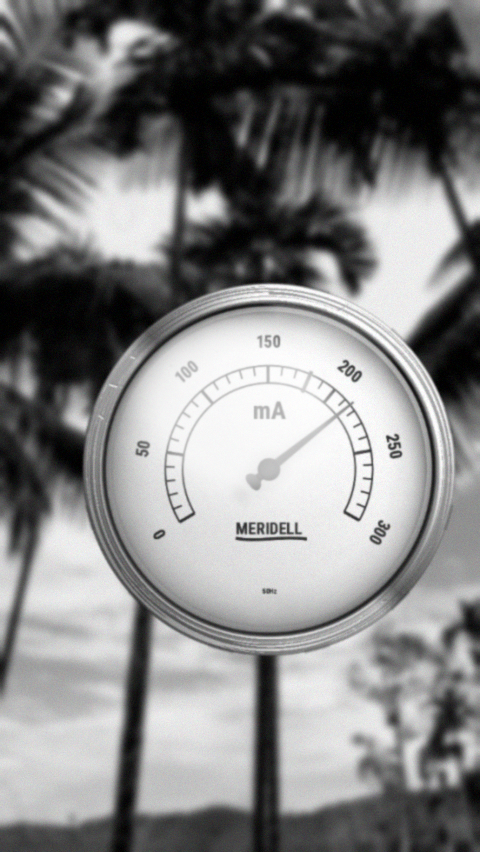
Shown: 215
